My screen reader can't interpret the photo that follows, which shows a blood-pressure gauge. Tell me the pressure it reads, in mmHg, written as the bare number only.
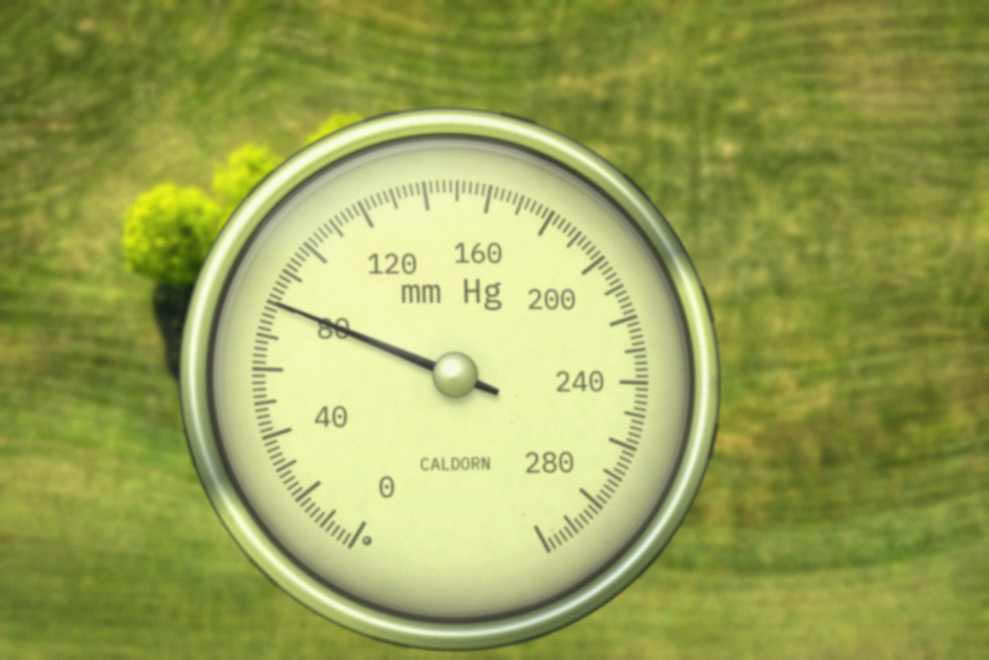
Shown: 80
